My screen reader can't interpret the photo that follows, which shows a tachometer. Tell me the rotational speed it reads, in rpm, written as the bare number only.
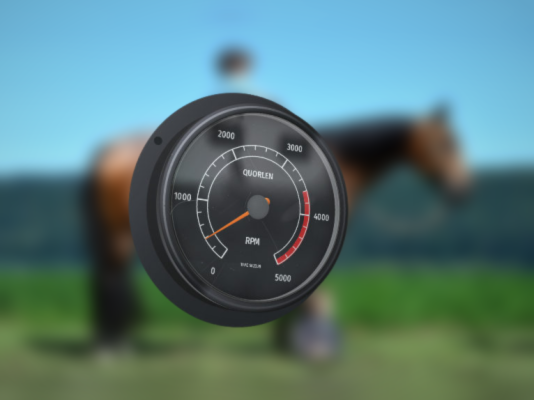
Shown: 400
